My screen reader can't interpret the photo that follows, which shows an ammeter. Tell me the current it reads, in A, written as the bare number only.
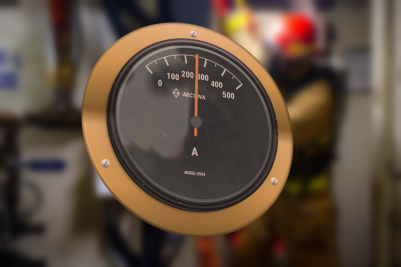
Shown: 250
